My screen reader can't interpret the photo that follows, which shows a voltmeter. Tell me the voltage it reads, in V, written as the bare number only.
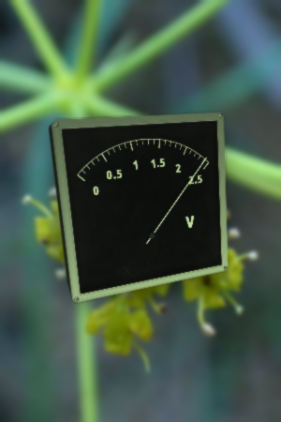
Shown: 2.4
